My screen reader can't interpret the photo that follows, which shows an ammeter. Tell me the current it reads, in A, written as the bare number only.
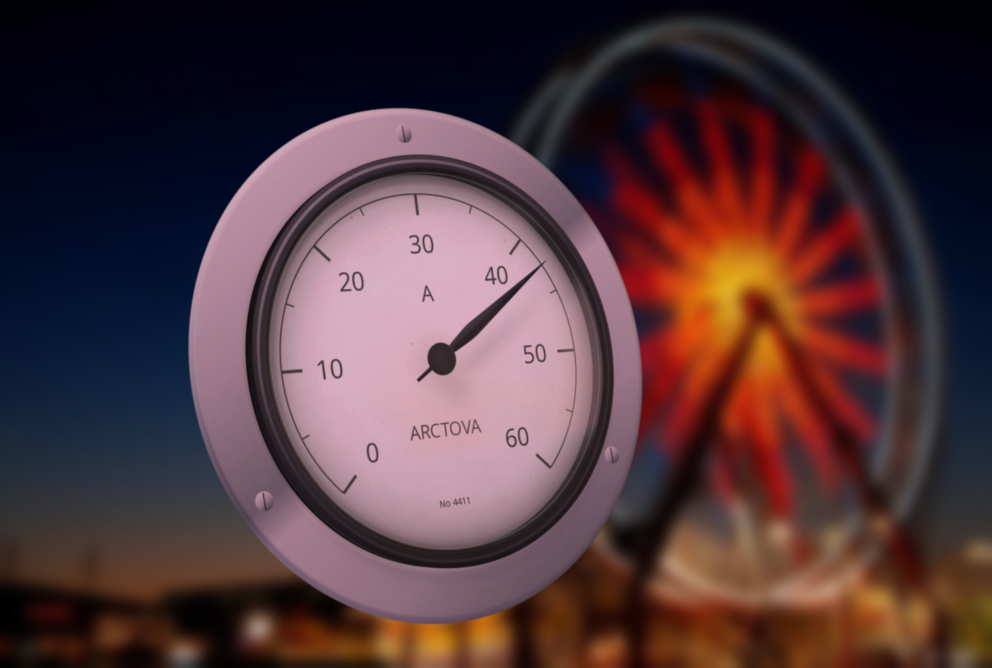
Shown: 42.5
